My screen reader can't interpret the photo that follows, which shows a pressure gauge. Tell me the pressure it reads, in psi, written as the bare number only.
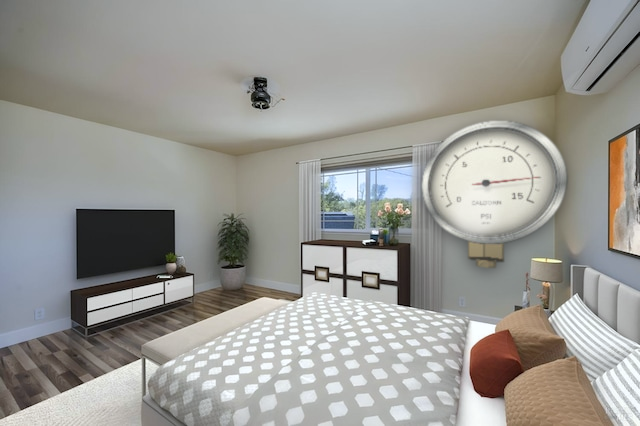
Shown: 13
